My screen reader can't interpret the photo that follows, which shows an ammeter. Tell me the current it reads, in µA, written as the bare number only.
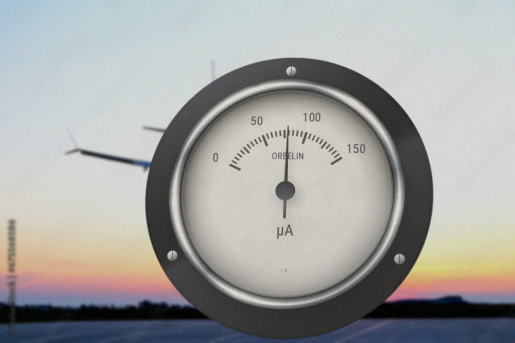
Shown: 80
